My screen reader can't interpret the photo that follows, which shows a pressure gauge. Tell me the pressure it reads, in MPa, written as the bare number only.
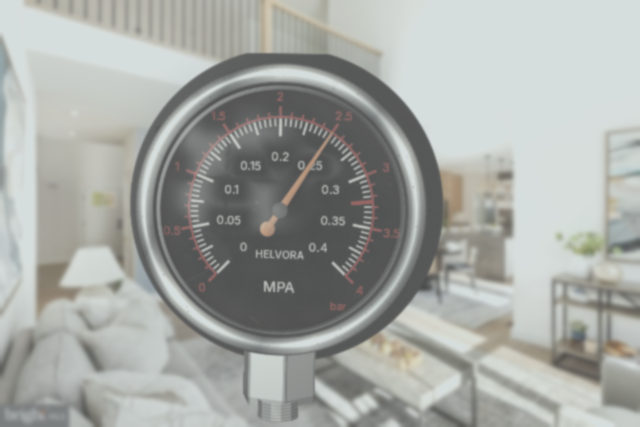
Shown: 0.25
